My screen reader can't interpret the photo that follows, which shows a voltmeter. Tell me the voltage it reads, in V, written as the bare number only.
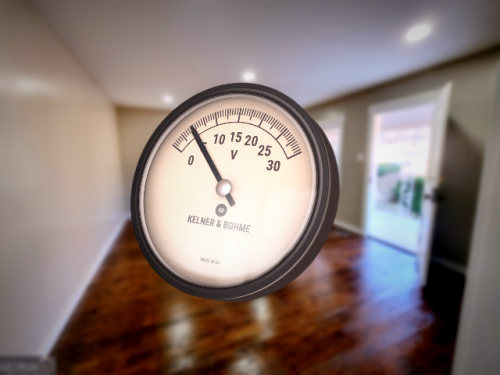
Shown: 5
